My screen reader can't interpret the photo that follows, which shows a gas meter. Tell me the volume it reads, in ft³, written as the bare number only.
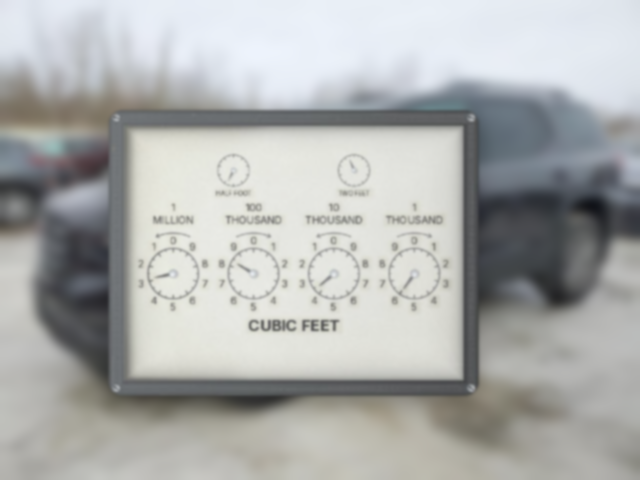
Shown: 283600
